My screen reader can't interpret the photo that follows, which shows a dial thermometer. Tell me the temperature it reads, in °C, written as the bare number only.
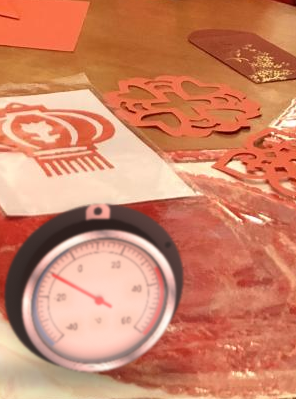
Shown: -10
